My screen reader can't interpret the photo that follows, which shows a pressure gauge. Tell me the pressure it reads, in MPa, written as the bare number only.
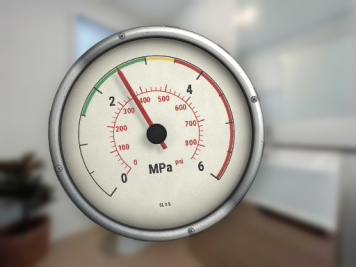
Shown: 2.5
